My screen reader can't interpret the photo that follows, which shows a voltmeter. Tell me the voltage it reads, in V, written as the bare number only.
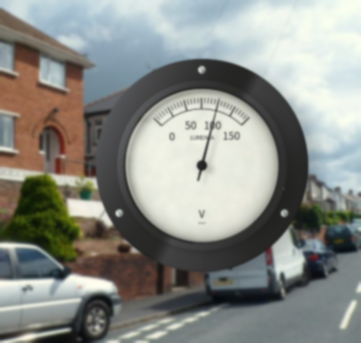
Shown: 100
